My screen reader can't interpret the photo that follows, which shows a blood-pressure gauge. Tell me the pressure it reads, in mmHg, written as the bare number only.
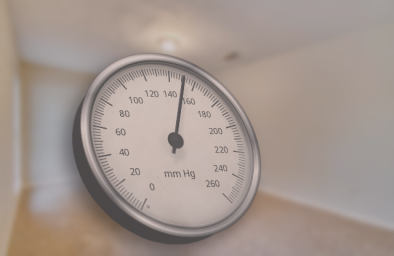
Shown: 150
